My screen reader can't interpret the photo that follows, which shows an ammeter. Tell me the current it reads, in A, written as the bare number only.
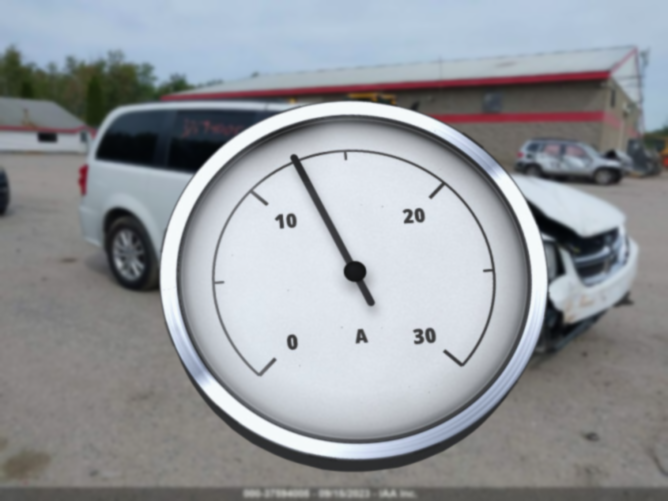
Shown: 12.5
